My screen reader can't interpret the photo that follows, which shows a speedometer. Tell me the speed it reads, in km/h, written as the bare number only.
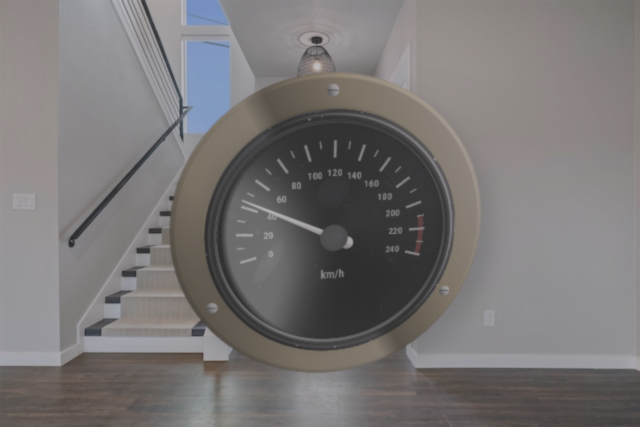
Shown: 45
